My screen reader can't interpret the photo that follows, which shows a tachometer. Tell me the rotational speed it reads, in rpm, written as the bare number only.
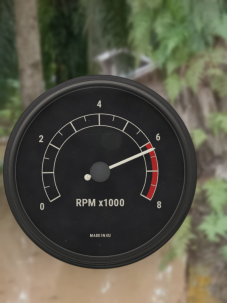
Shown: 6250
